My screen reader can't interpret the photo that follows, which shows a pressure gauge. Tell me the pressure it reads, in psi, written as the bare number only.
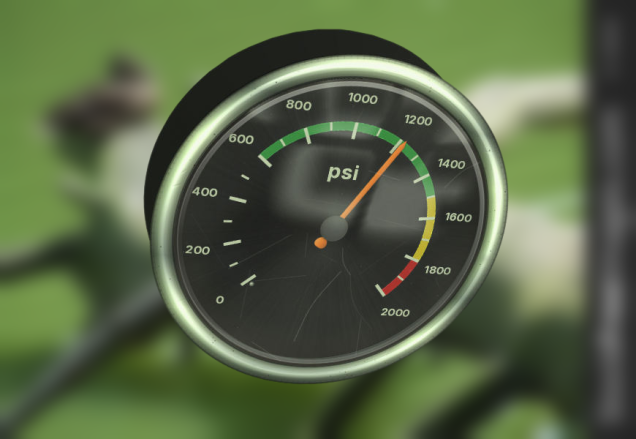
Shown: 1200
